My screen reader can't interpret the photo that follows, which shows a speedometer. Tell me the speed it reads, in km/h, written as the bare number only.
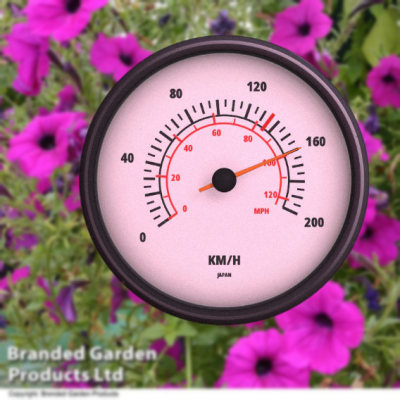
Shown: 160
